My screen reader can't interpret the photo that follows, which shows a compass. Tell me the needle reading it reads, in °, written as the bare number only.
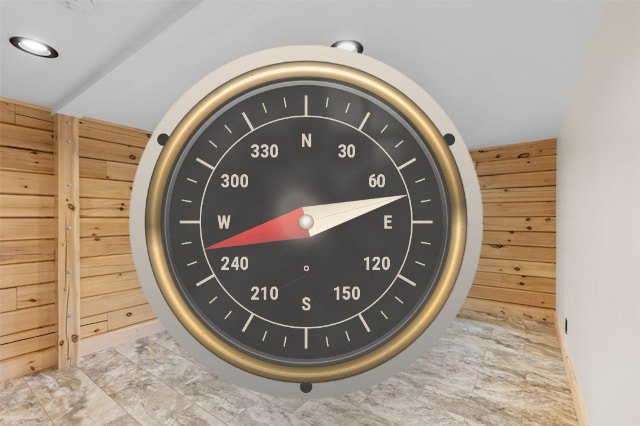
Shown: 255
